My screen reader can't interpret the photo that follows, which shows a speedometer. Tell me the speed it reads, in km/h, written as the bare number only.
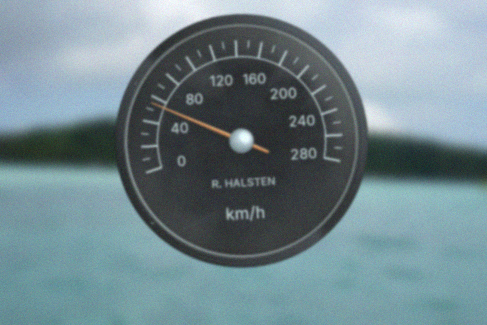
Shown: 55
